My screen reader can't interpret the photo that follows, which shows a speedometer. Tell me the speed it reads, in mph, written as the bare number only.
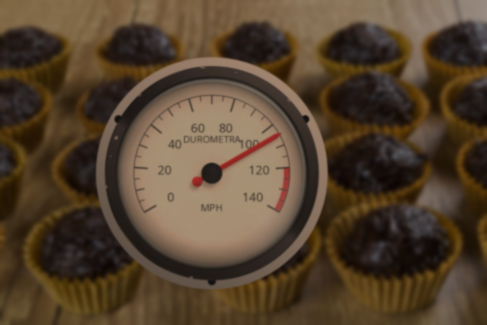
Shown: 105
